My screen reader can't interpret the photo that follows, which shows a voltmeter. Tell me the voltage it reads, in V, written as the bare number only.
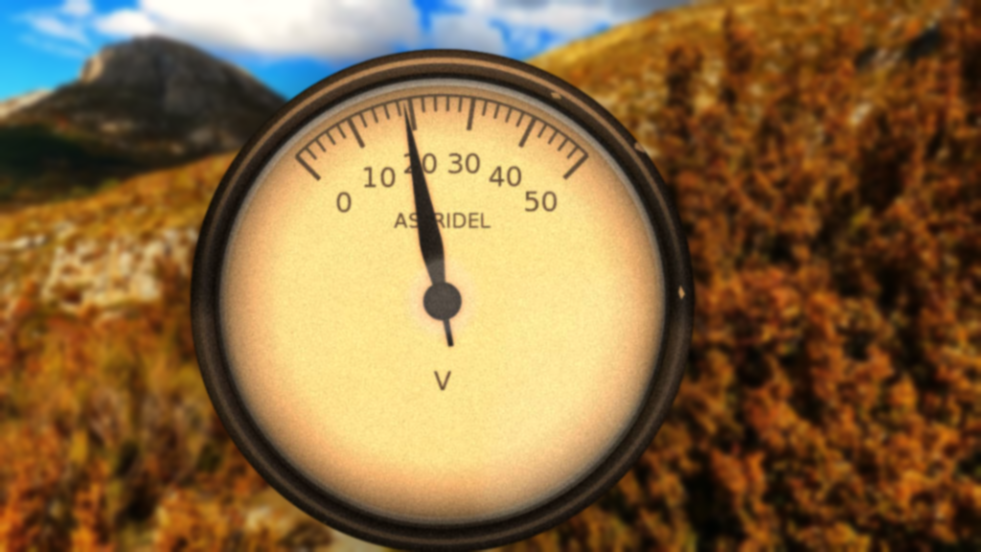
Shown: 19
